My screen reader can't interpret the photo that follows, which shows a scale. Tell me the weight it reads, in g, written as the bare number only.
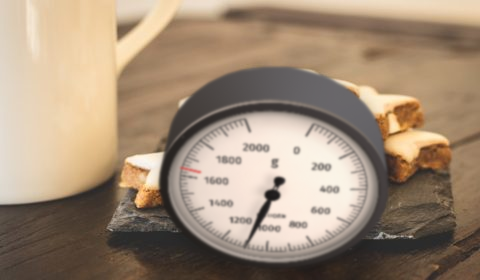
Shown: 1100
